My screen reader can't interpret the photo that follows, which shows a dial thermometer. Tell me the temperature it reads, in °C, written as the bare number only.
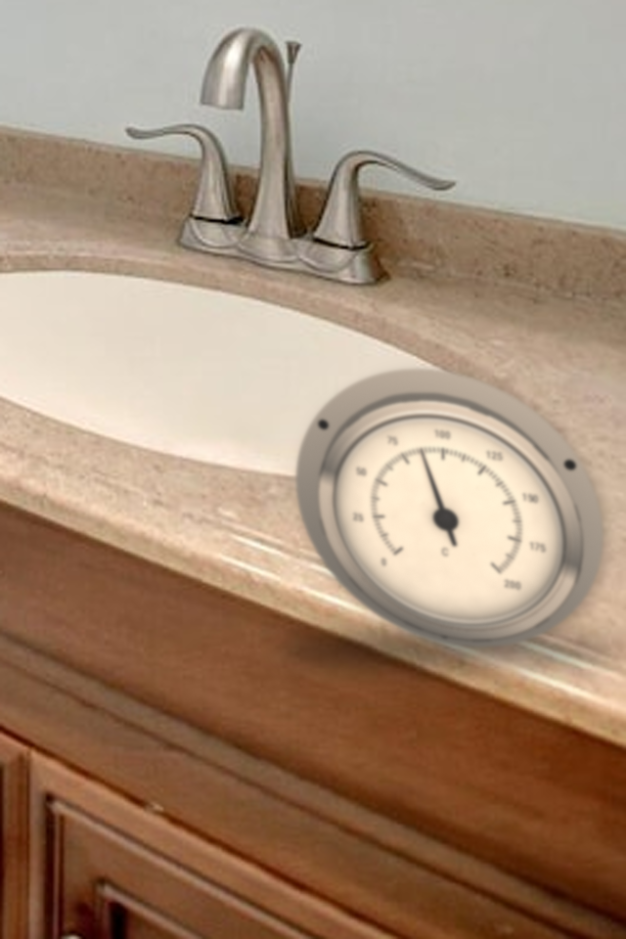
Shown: 87.5
